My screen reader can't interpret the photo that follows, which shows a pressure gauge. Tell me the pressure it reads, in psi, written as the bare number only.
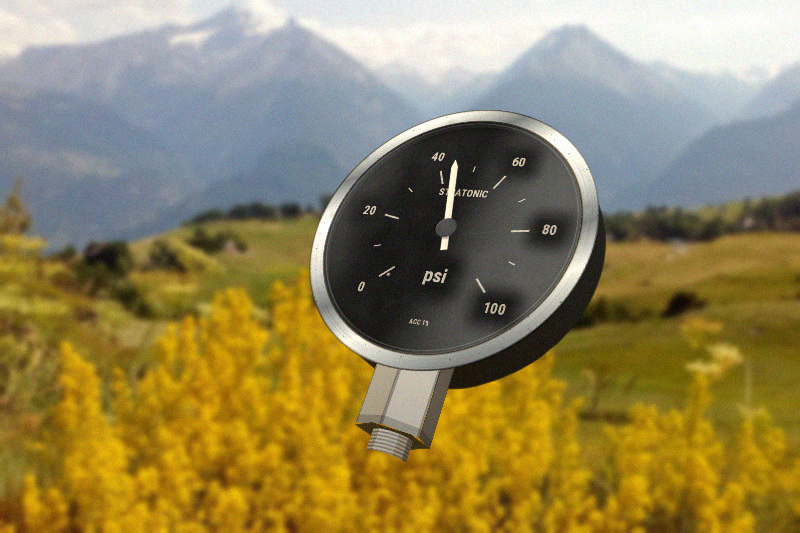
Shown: 45
